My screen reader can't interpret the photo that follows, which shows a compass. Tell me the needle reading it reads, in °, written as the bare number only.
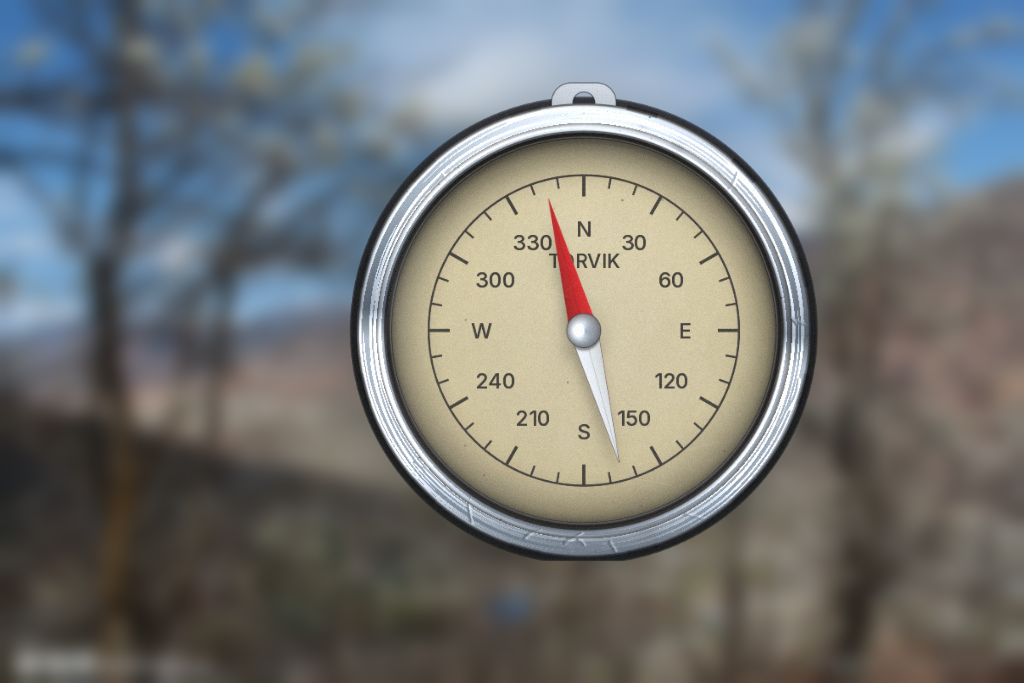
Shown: 345
